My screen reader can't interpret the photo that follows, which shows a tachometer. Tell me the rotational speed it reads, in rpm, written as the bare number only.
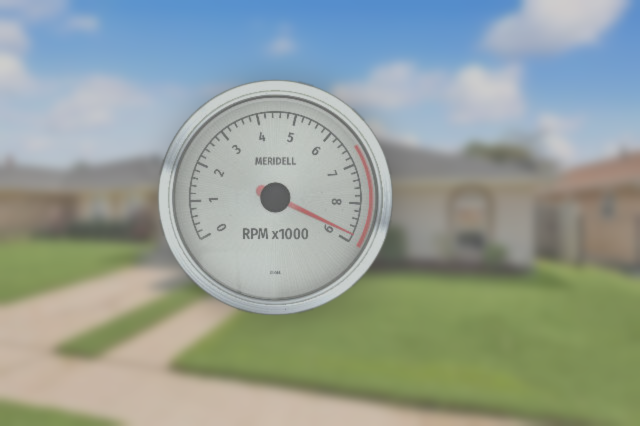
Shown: 8800
